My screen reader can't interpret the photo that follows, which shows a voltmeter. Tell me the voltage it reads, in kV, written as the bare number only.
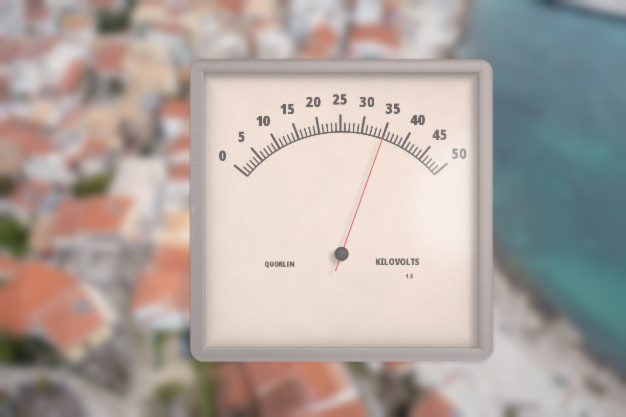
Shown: 35
